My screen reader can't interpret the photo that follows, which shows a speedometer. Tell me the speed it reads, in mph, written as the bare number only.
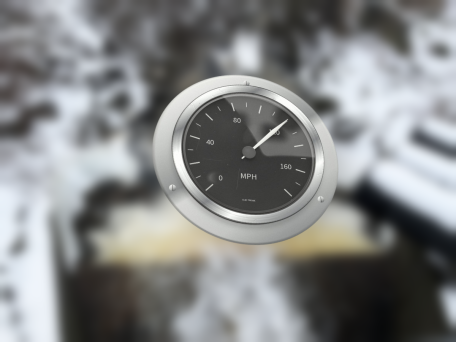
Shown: 120
